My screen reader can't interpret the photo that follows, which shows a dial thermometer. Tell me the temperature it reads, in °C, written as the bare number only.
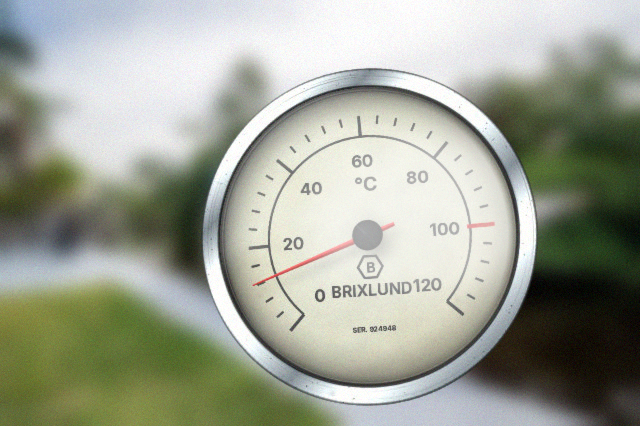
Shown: 12
